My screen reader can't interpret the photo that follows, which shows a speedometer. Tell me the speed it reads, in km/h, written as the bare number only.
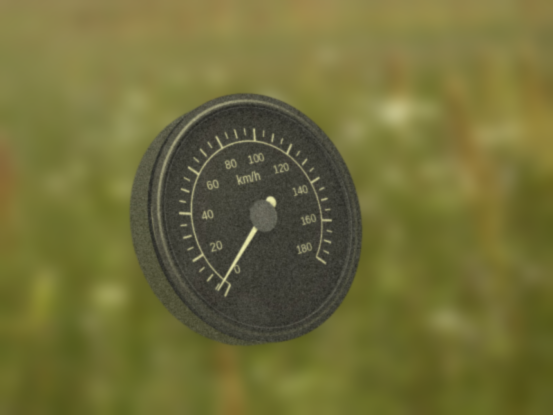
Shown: 5
